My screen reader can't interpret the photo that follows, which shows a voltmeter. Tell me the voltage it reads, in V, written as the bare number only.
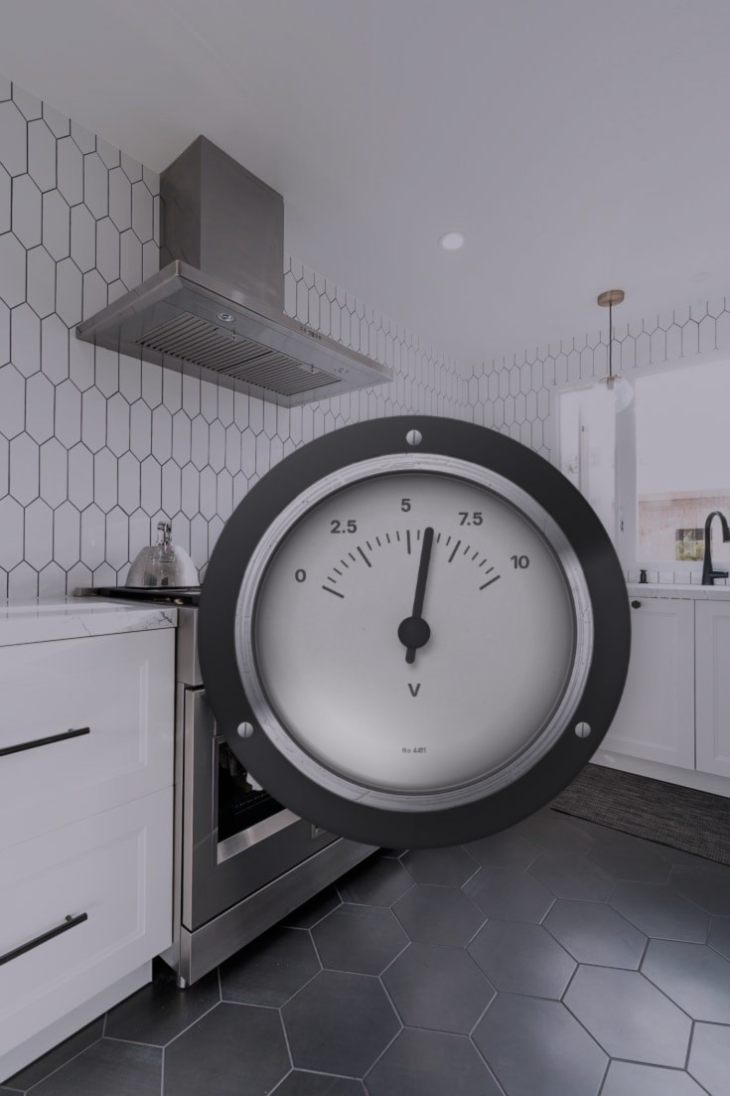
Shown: 6
